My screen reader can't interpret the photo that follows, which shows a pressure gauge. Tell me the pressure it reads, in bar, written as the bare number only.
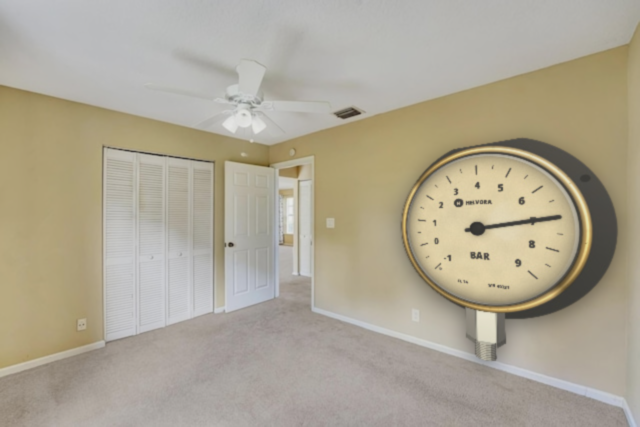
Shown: 7
